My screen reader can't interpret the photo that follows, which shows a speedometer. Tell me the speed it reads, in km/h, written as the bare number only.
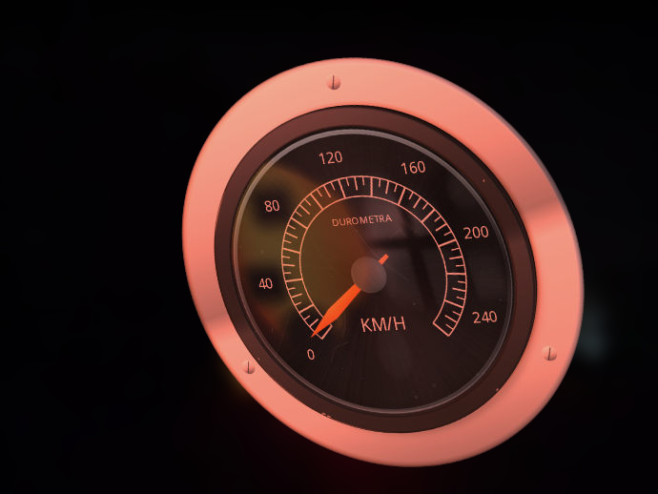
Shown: 5
